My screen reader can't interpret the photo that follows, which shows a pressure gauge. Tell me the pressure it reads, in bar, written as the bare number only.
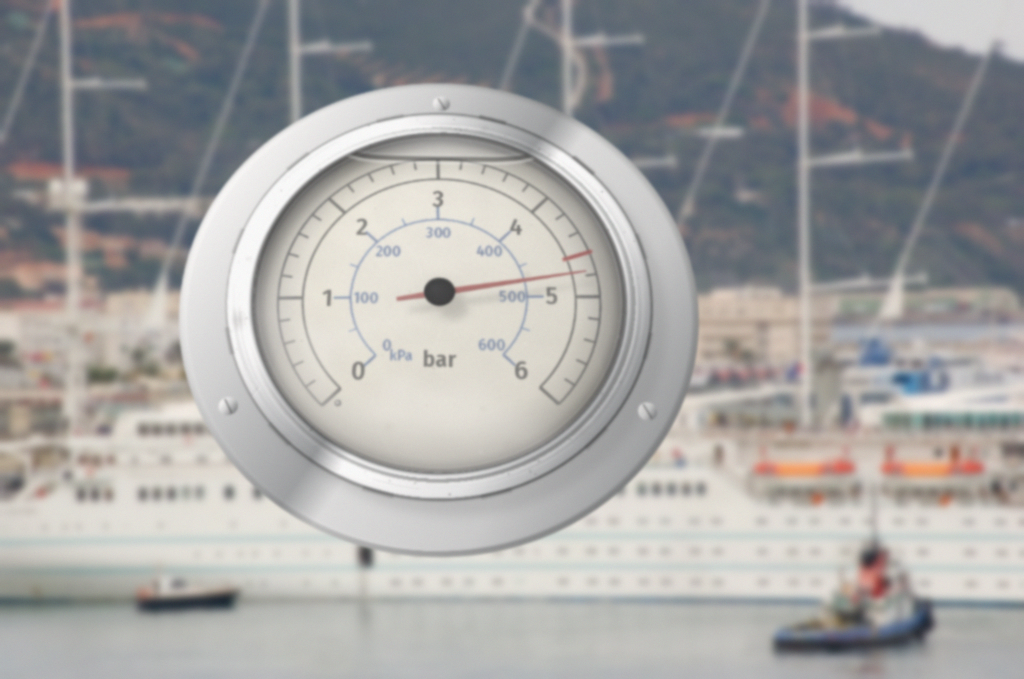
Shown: 4.8
